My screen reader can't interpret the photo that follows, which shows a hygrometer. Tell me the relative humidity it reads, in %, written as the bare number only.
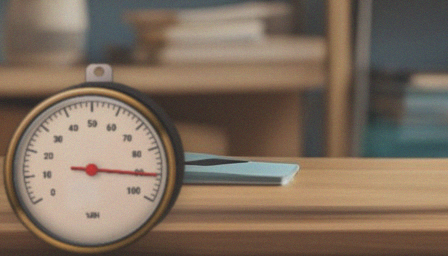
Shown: 90
